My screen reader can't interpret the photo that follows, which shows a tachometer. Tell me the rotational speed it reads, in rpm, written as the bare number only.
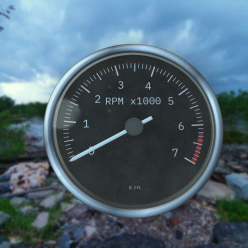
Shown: 0
